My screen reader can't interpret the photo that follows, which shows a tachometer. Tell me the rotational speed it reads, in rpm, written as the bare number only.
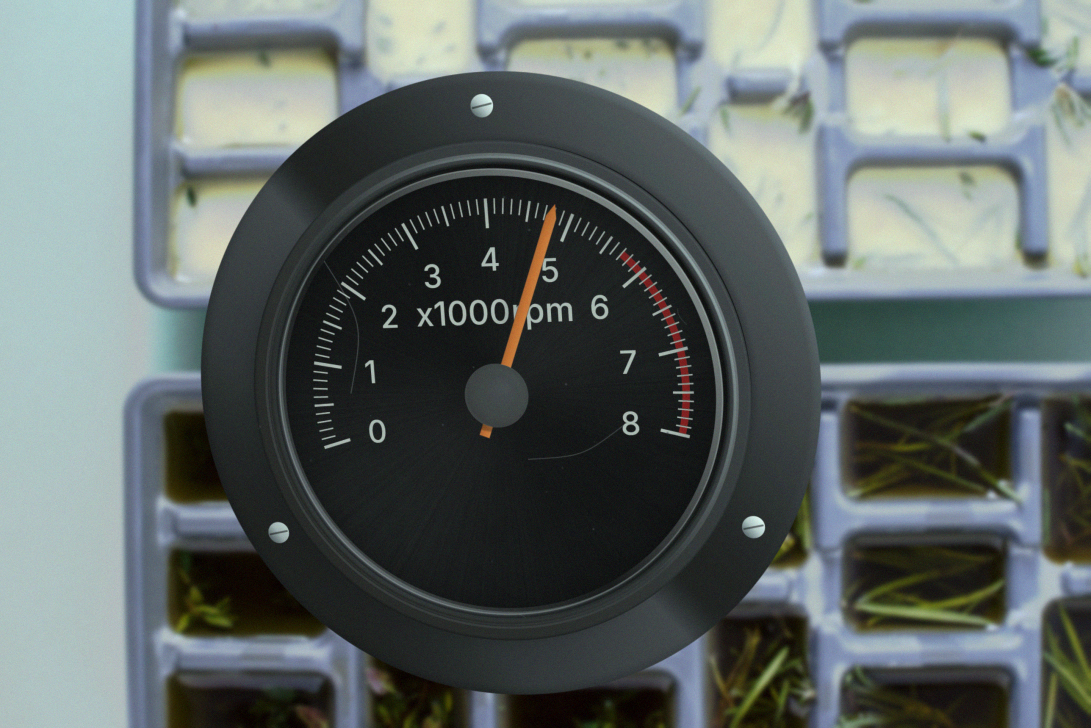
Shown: 4800
